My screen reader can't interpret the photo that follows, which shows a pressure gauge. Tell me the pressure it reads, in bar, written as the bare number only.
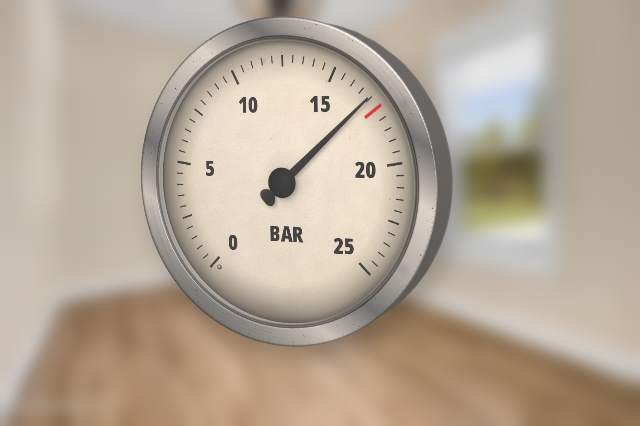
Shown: 17
